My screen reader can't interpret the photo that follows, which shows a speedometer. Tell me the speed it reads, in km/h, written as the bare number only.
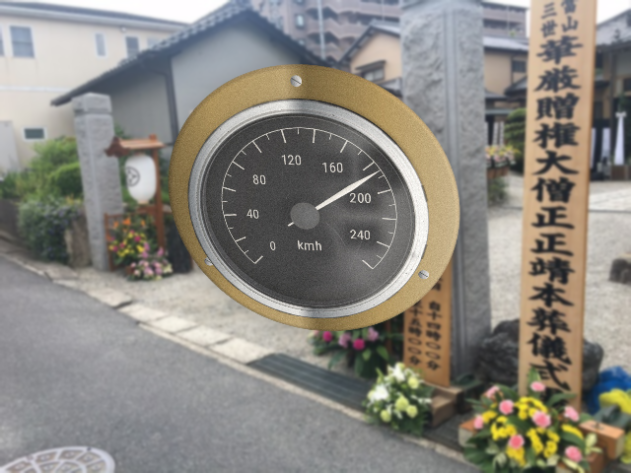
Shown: 185
